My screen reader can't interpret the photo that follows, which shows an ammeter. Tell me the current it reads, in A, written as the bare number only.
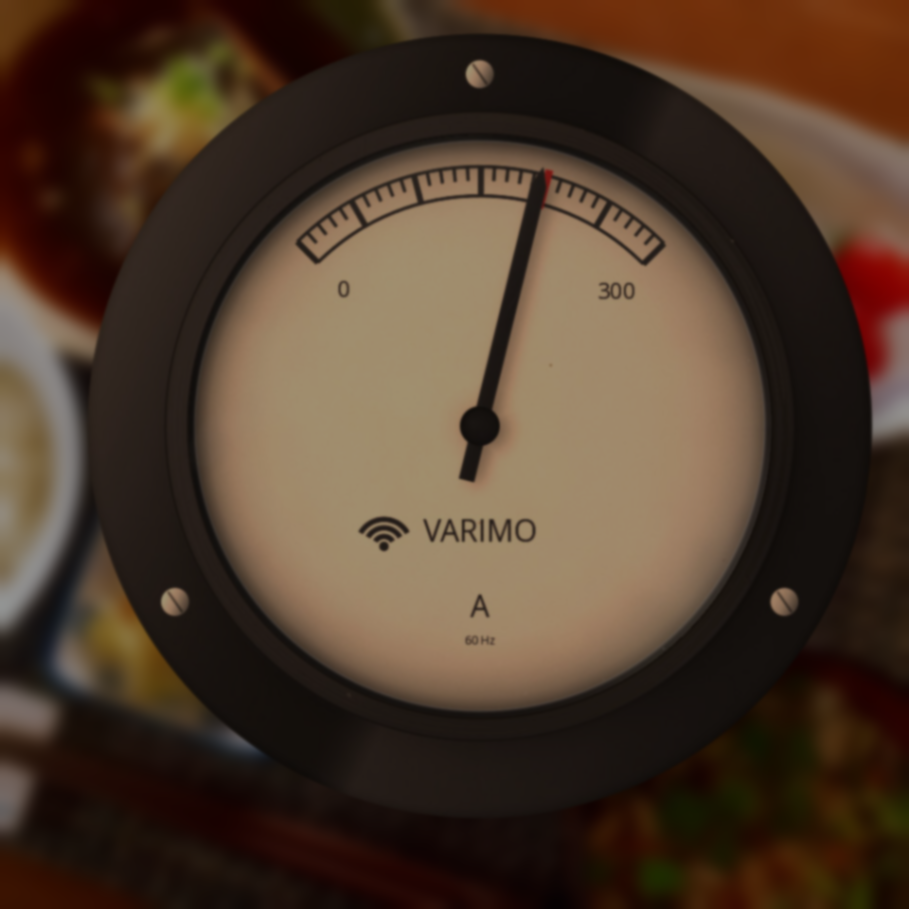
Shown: 195
